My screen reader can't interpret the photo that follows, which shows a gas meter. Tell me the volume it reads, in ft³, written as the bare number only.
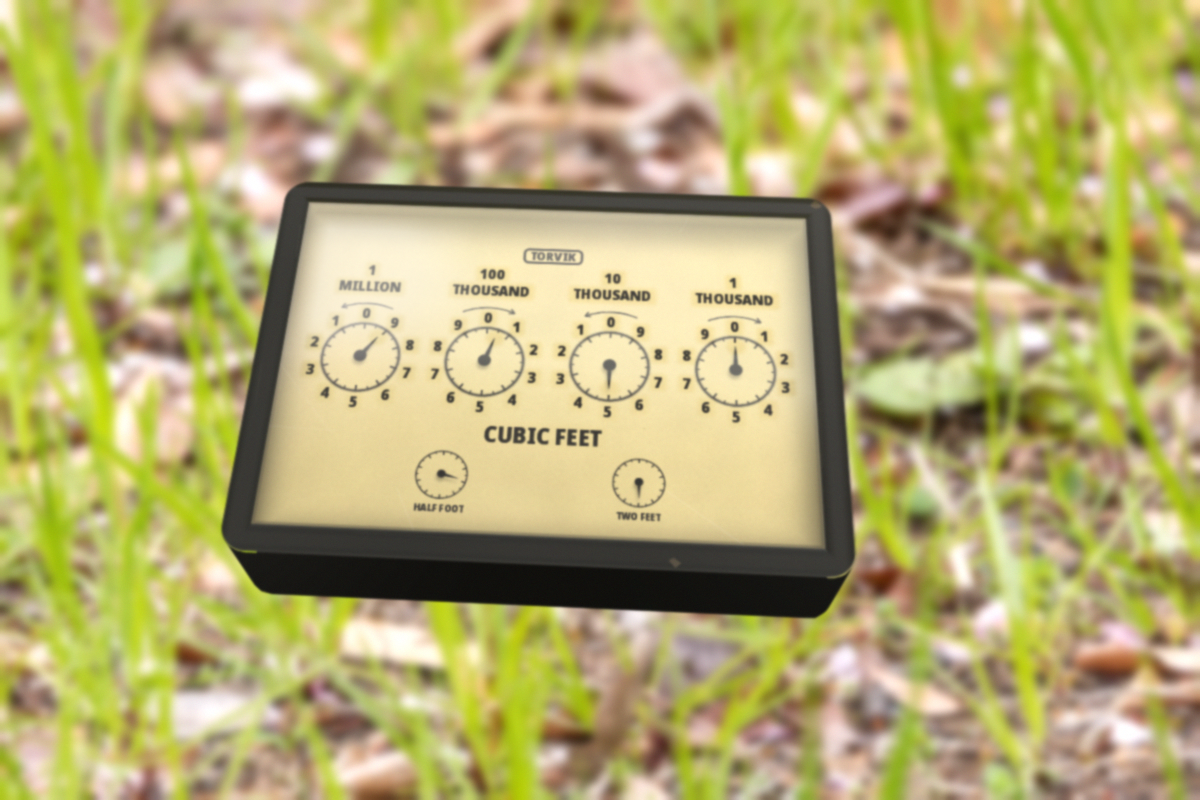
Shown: 905000
